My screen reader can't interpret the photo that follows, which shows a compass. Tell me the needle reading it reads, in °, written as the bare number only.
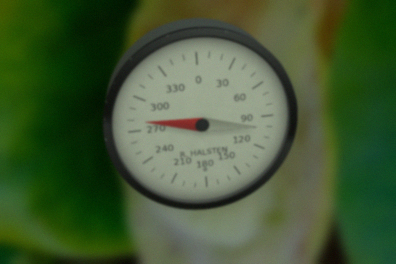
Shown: 280
